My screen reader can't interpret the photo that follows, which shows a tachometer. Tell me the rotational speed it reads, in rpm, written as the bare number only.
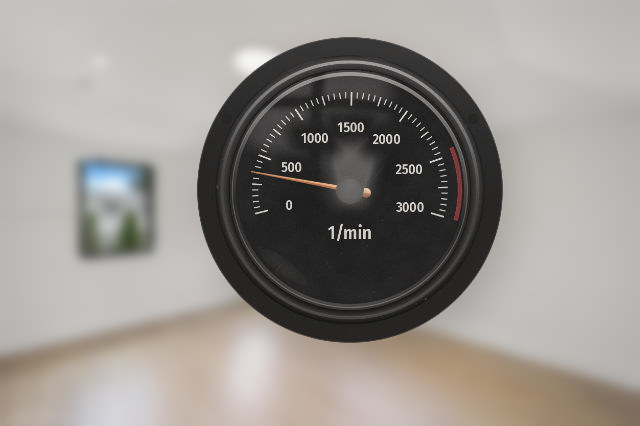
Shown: 350
